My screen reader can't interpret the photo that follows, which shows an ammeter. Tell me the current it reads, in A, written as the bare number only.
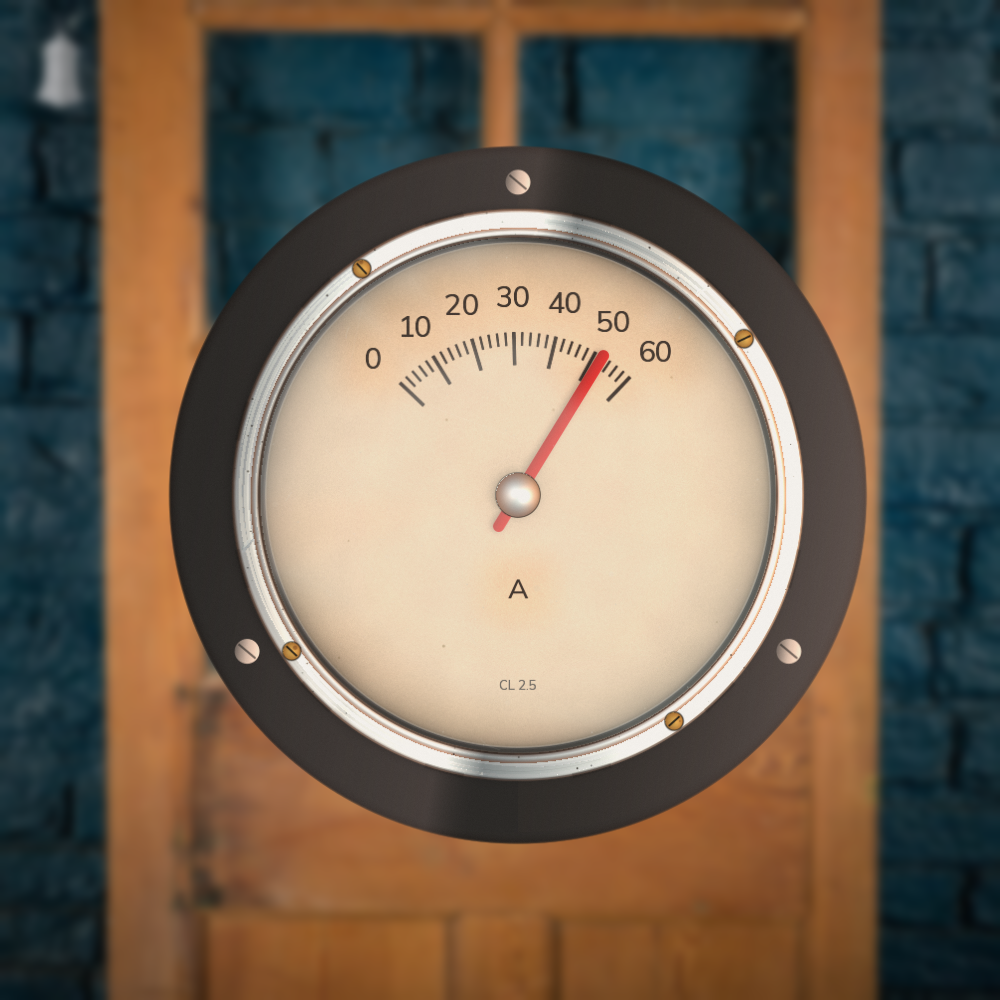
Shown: 52
